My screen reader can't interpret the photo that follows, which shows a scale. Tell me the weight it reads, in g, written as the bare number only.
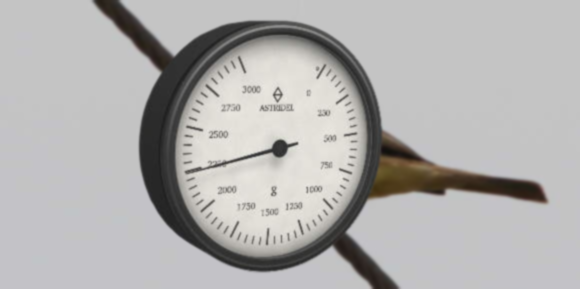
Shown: 2250
